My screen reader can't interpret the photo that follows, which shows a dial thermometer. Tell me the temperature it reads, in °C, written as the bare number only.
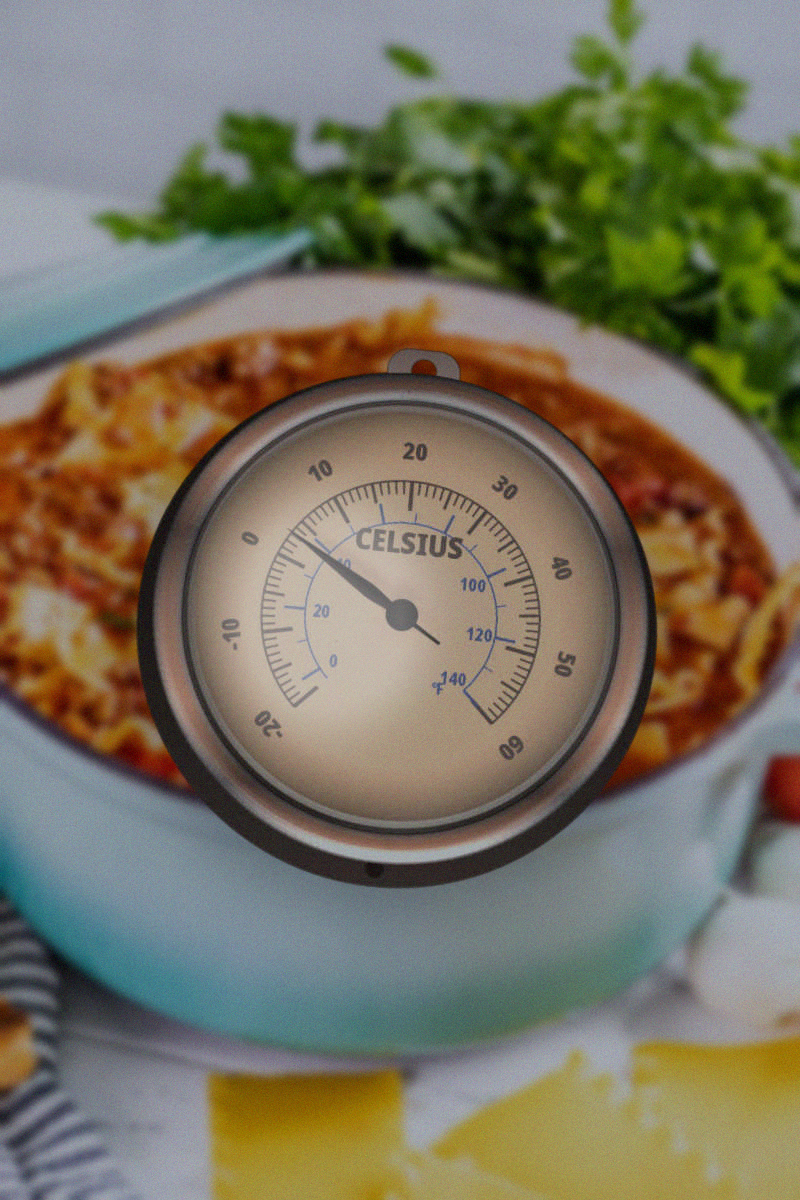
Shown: 3
